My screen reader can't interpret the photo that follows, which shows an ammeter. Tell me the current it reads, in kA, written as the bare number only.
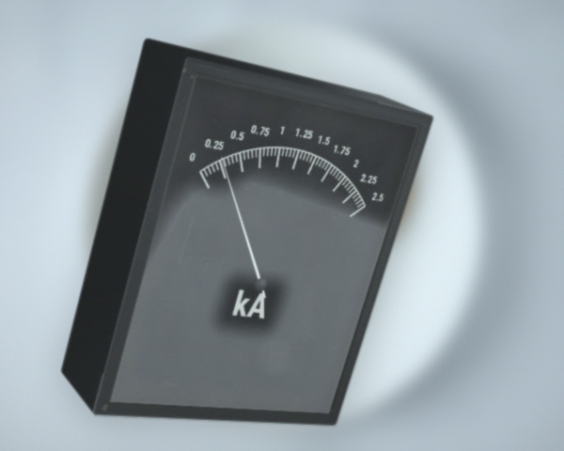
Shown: 0.25
